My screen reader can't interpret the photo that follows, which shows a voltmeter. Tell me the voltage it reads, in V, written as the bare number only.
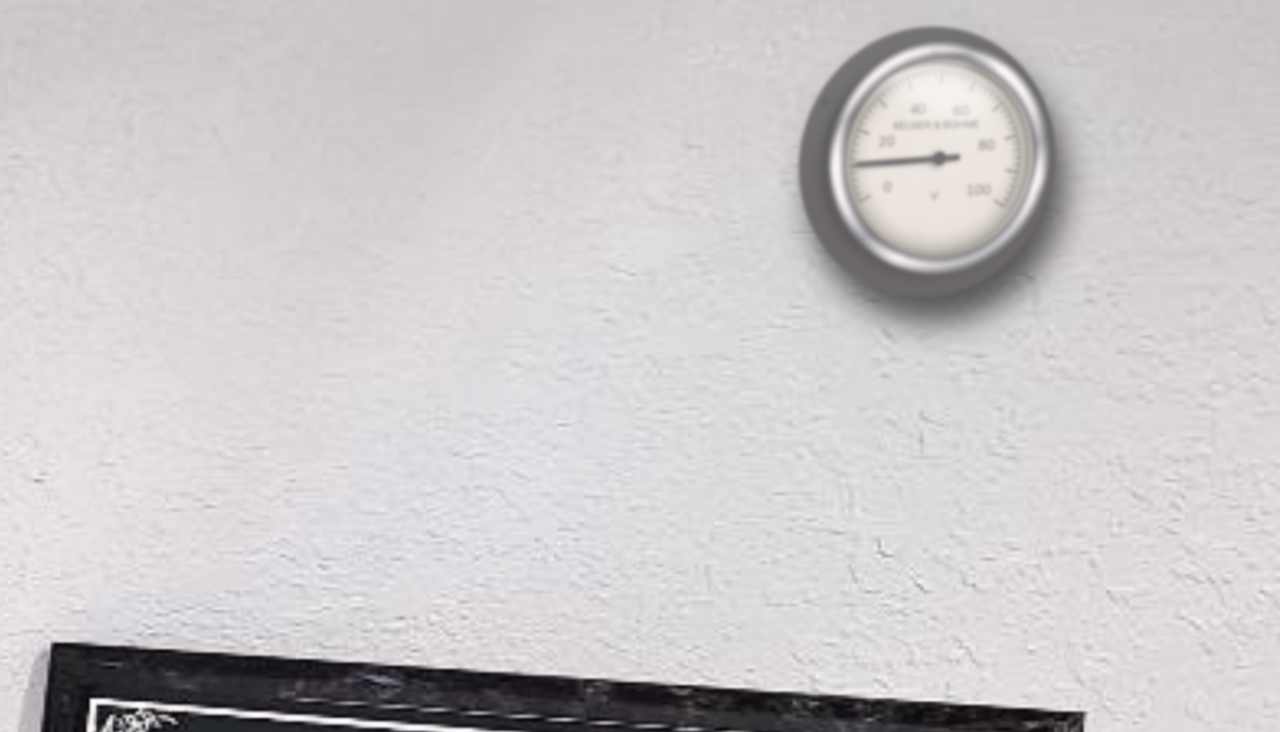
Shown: 10
